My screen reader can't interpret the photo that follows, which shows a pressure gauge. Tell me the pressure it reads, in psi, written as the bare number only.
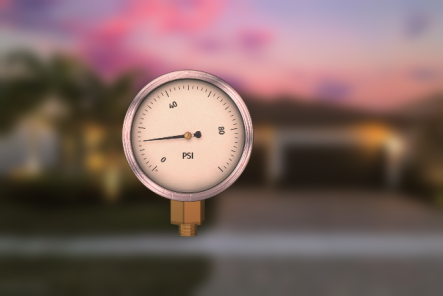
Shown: 14
